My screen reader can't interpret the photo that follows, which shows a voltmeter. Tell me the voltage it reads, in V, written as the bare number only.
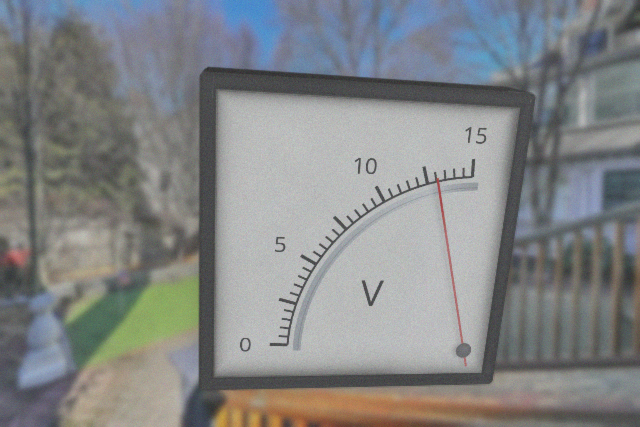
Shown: 13
